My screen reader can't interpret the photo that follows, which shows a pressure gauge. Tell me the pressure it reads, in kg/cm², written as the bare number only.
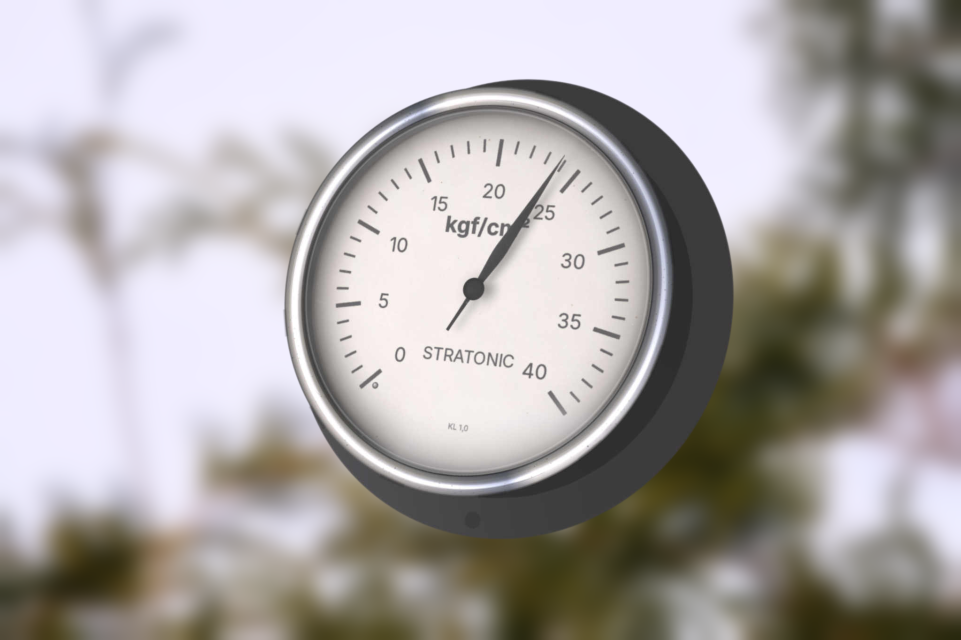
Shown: 24
